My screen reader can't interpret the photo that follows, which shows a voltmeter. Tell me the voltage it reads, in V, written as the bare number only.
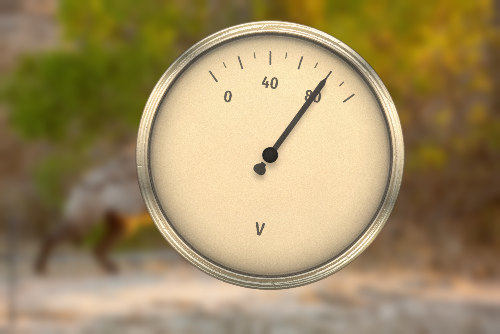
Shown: 80
